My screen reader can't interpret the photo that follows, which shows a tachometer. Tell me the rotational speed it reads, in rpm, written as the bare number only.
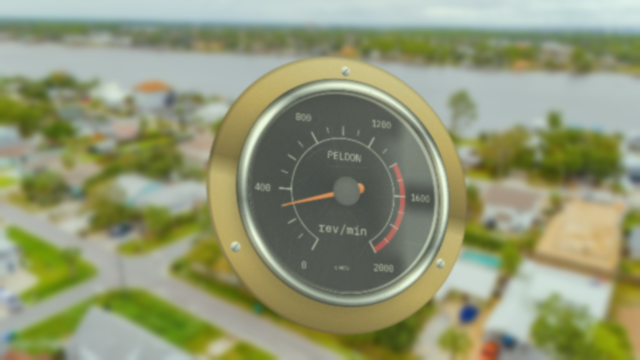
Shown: 300
